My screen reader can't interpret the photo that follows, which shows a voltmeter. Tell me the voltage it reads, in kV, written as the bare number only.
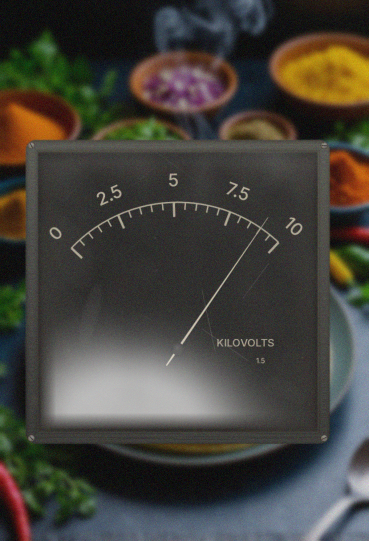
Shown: 9
